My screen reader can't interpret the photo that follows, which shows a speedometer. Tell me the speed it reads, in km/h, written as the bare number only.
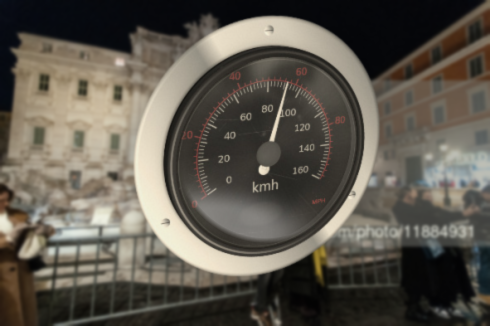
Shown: 90
